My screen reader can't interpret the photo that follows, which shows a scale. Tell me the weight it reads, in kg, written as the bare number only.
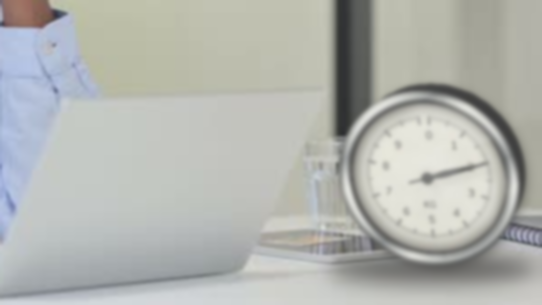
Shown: 2
